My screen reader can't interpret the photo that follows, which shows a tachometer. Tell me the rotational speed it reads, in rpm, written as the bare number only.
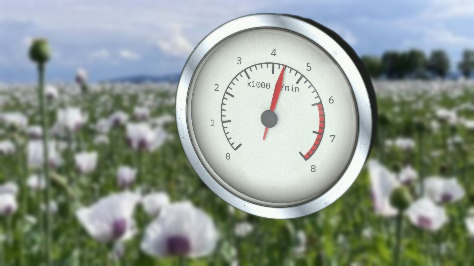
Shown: 4400
